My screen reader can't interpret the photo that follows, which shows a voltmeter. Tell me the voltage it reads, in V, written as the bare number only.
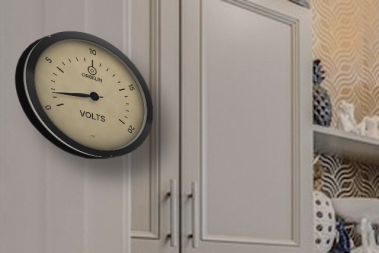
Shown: 1.5
